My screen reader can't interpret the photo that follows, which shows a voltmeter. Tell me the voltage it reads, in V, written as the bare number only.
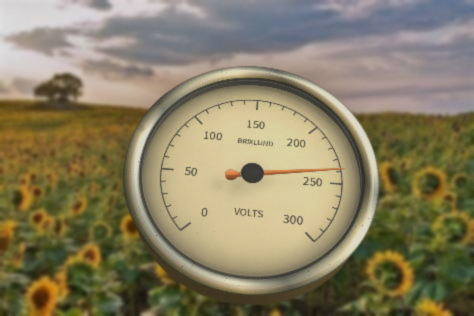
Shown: 240
